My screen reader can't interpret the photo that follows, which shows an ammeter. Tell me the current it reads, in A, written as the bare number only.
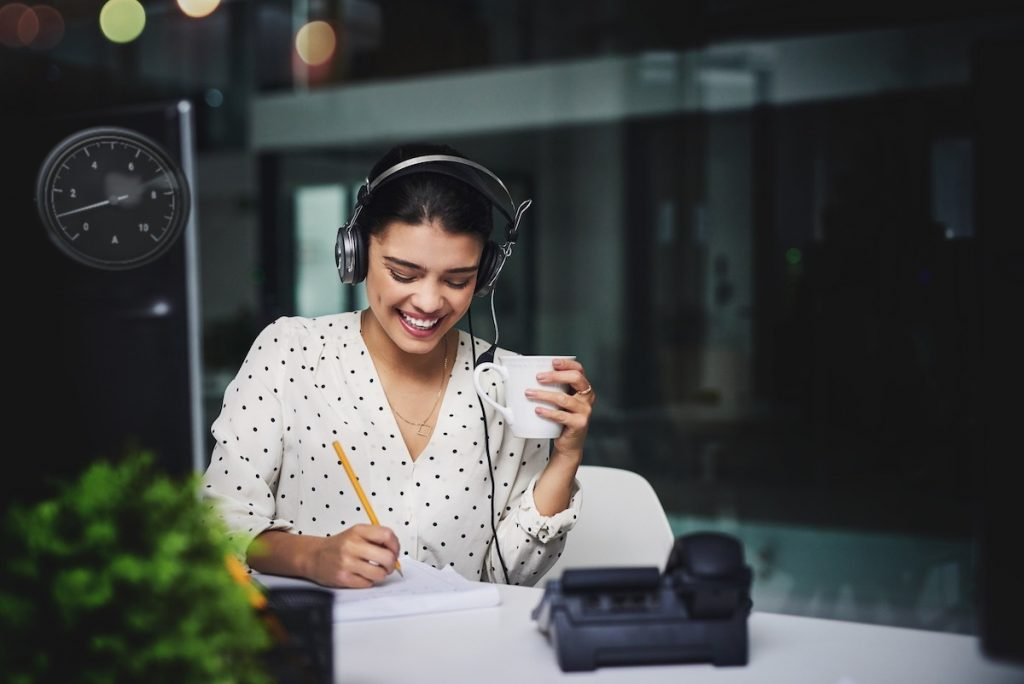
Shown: 1
